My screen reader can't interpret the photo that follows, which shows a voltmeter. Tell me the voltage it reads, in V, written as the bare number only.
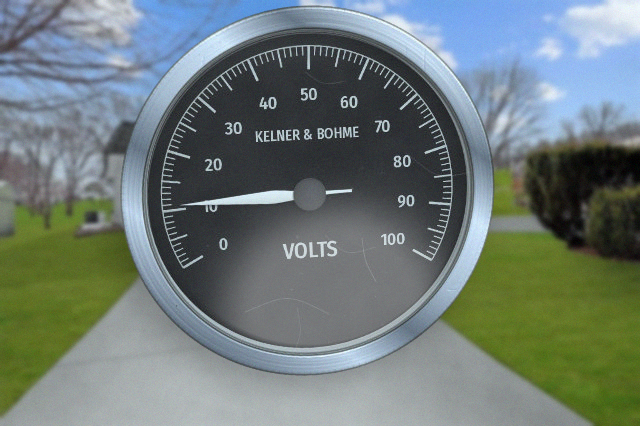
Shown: 11
